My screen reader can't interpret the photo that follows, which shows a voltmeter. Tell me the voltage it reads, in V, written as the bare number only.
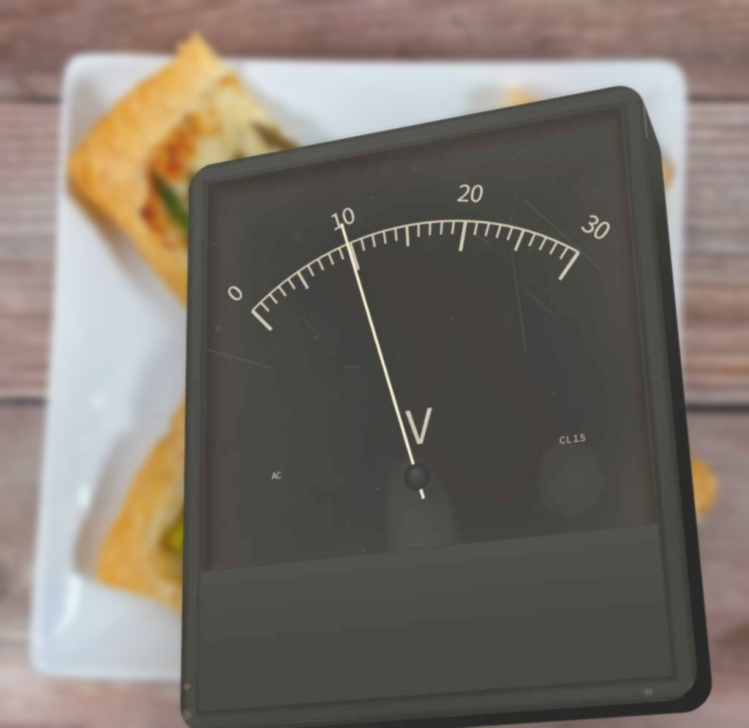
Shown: 10
